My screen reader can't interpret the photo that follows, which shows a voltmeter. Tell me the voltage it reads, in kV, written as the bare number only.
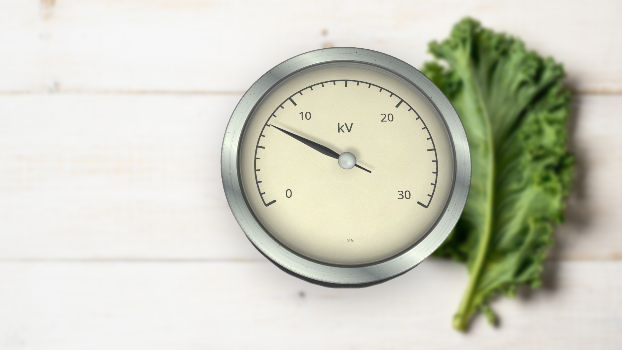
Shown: 7
